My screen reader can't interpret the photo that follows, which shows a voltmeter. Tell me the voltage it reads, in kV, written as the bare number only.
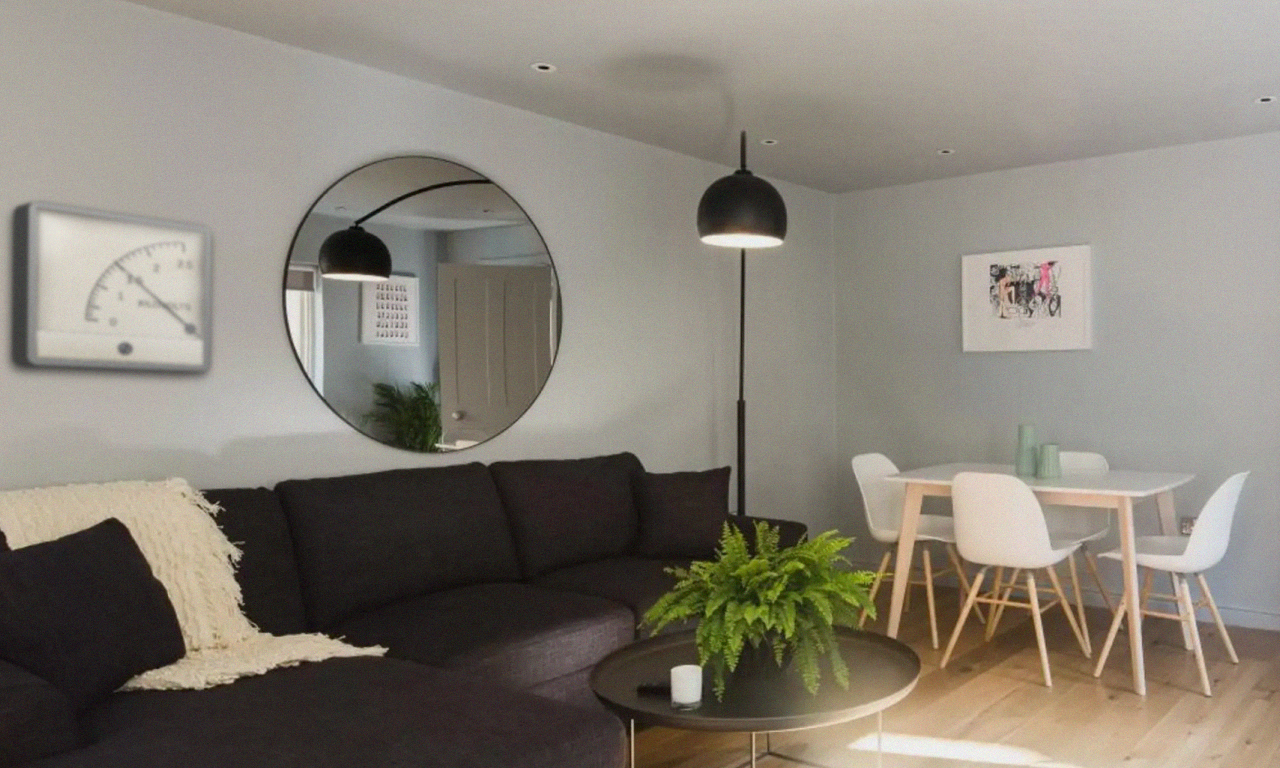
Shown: 1.5
